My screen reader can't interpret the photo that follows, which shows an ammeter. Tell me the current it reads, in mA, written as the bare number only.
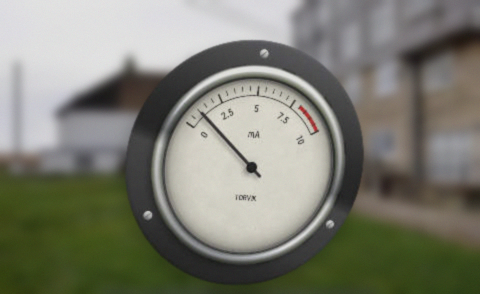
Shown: 1
